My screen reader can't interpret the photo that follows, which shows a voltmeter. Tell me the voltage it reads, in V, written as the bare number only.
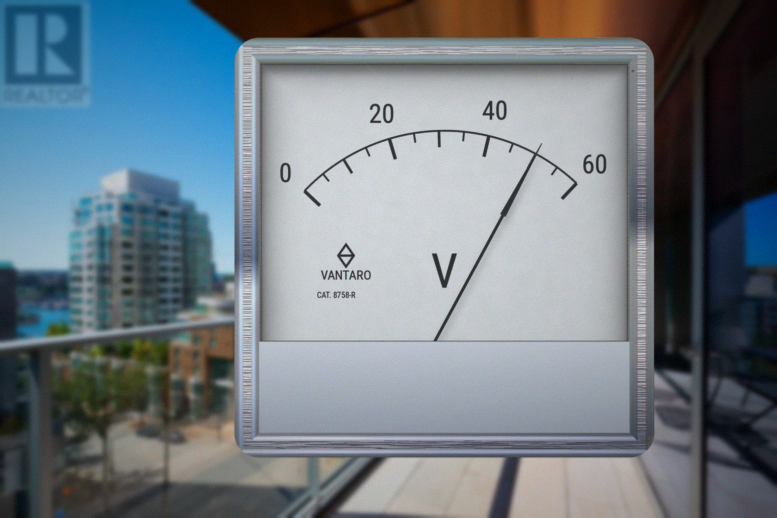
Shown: 50
